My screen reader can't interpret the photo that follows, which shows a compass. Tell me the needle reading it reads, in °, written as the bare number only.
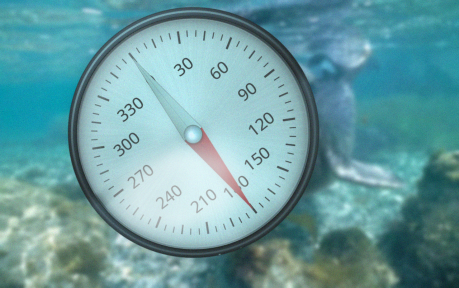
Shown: 180
